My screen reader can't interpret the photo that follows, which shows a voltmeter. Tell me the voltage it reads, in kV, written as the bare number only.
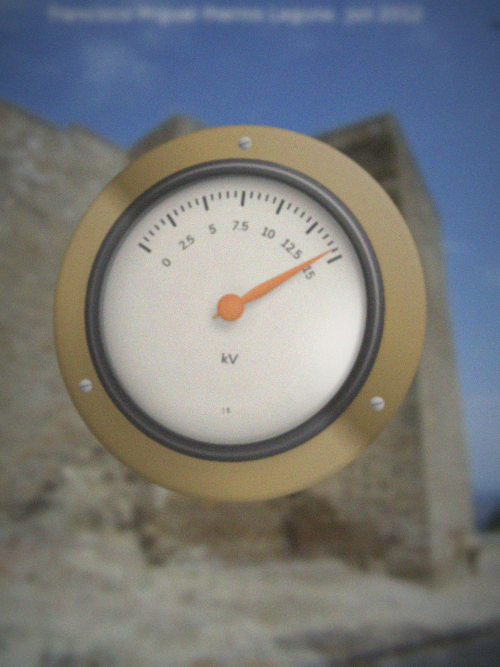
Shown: 14.5
